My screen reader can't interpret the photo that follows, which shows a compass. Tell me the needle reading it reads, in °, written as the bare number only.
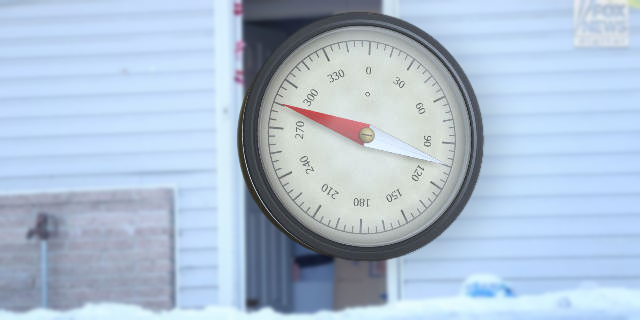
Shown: 285
